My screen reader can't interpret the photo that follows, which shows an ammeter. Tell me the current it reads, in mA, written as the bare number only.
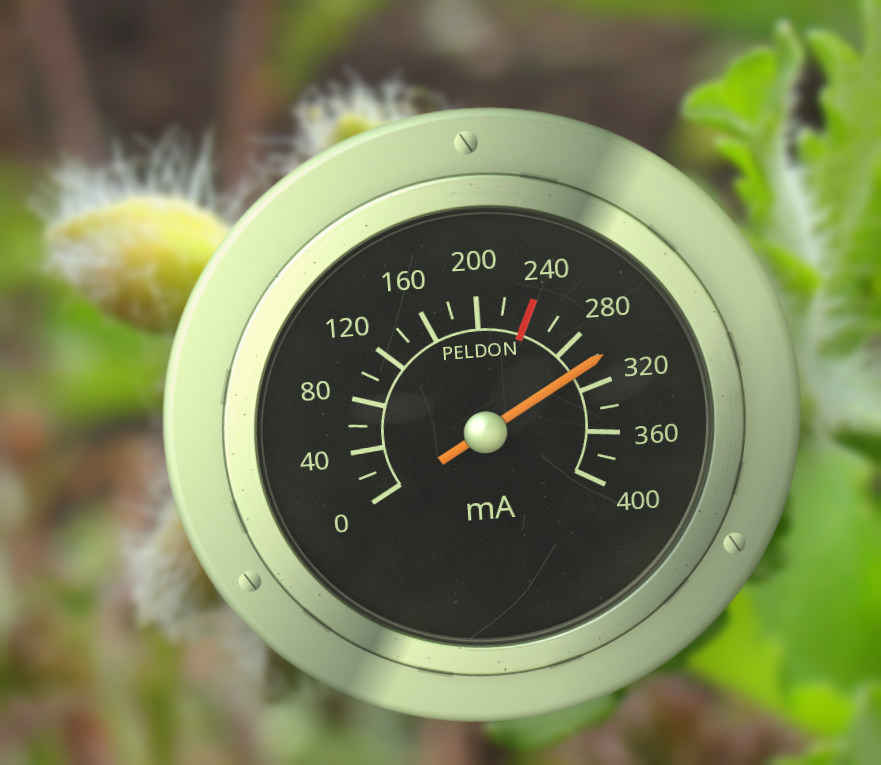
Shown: 300
